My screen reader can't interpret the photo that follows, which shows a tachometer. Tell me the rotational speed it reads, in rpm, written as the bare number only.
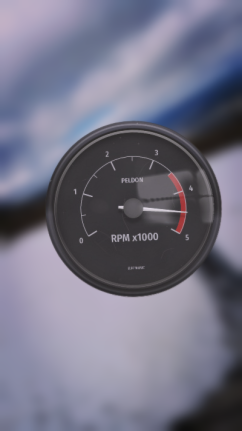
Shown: 4500
